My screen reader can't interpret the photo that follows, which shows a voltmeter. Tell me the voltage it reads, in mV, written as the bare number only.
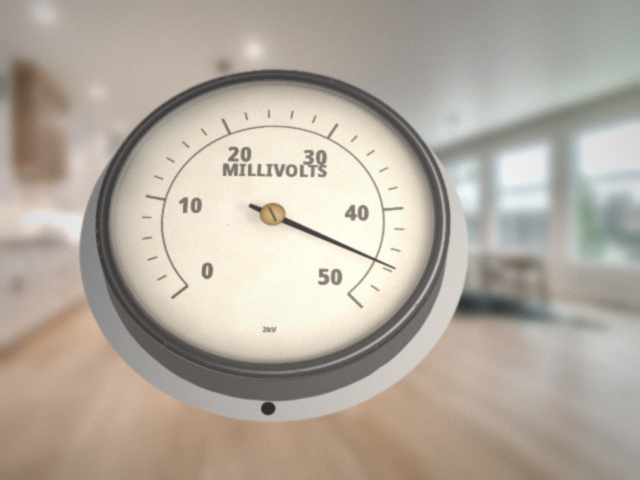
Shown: 46
